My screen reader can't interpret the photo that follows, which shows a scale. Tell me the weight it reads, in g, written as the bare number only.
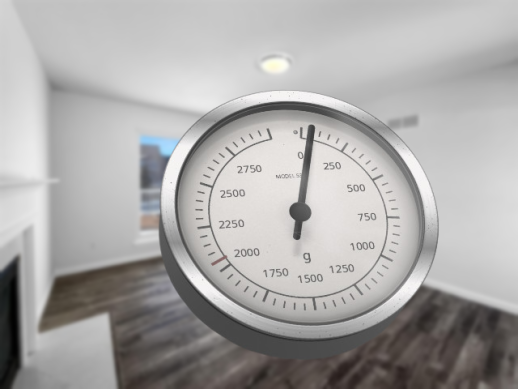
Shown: 50
